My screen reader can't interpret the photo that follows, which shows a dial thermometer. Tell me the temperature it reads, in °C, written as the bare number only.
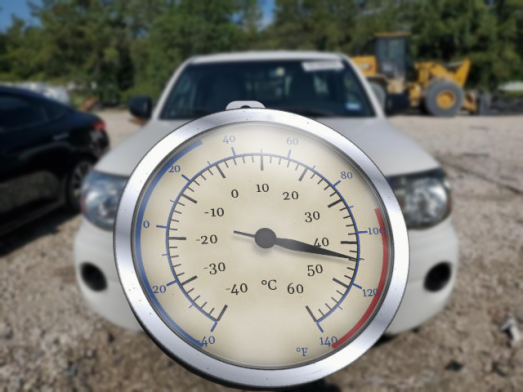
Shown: 44
